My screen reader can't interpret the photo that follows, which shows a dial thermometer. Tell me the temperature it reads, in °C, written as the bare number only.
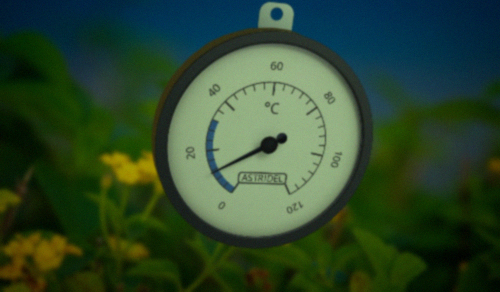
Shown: 12
